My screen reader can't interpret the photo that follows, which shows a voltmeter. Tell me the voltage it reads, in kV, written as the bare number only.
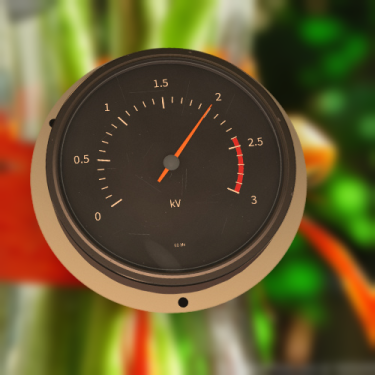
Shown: 2
